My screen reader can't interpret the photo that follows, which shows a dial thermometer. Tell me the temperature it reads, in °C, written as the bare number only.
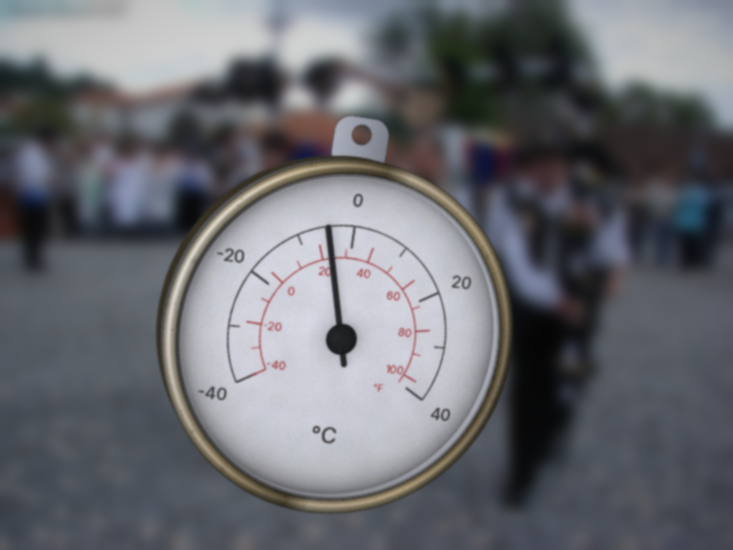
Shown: -5
